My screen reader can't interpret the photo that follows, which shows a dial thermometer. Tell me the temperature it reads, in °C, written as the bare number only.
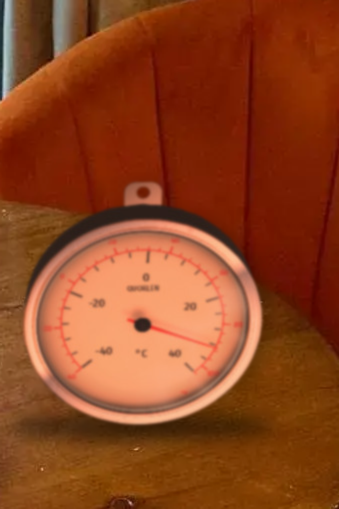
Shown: 32
